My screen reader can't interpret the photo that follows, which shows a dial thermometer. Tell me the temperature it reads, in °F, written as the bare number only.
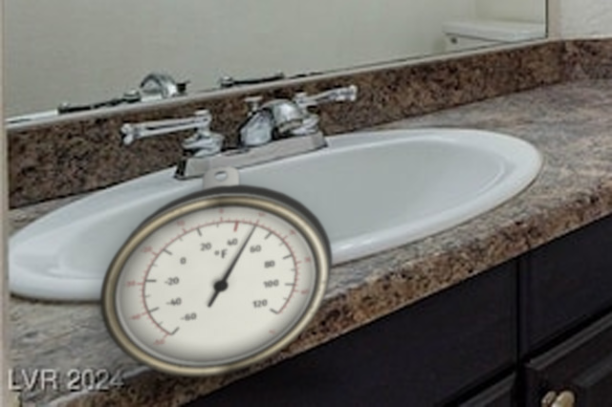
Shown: 50
